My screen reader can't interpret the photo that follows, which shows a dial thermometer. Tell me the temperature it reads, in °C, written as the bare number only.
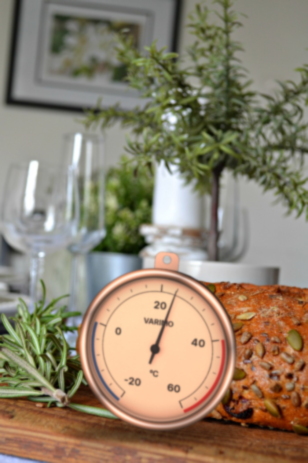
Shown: 24
